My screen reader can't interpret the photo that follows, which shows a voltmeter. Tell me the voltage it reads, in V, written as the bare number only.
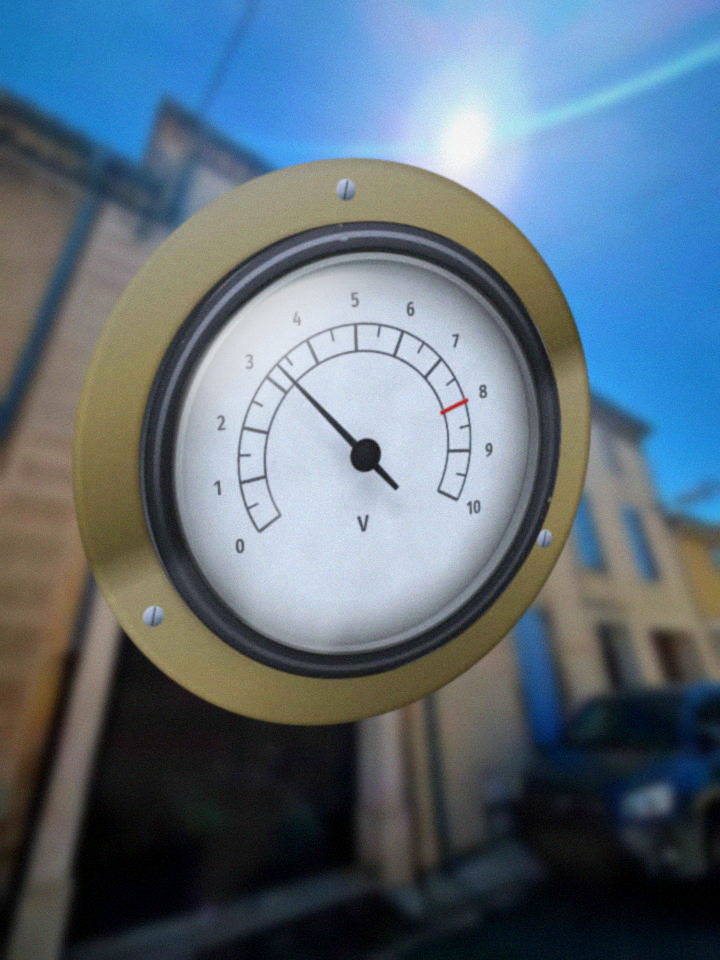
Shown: 3.25
